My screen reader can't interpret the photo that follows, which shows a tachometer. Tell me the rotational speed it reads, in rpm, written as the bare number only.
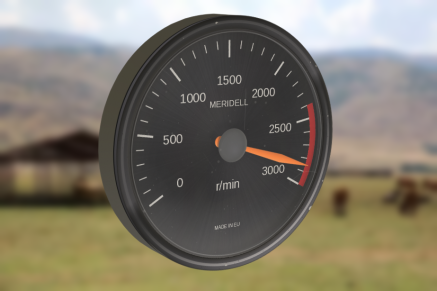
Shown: 2850
